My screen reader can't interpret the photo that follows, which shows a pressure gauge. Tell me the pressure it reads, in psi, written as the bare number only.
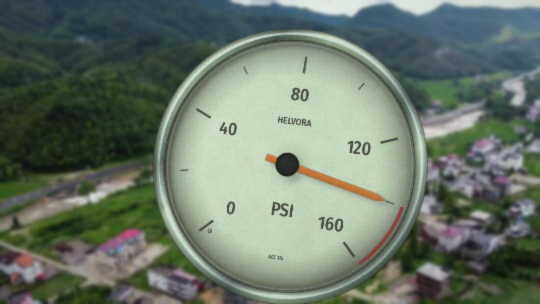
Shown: 140
